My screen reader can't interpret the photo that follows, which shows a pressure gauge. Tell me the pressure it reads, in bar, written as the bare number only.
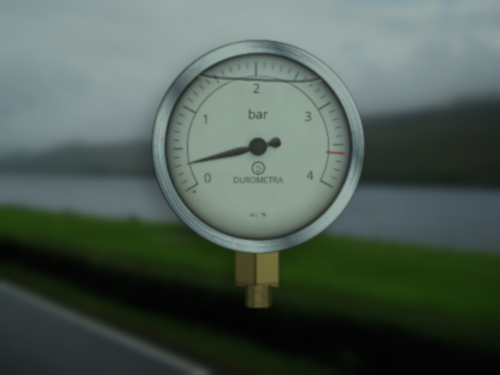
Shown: 0.3
